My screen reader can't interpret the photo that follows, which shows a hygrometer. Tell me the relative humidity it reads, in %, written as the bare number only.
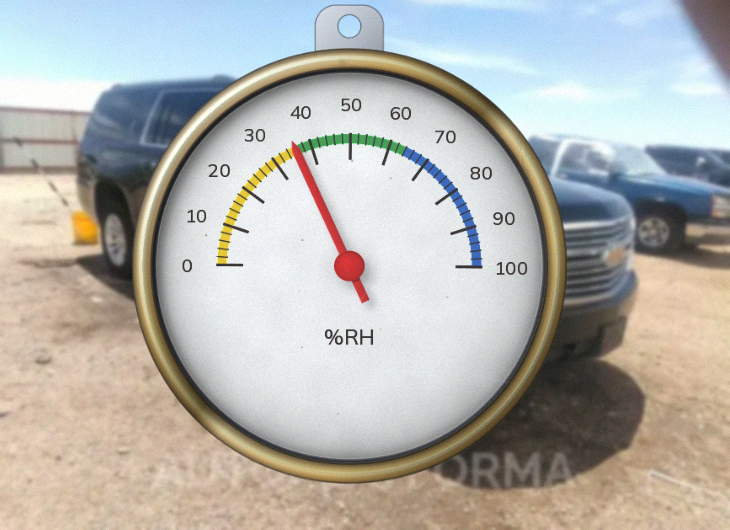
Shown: 36
